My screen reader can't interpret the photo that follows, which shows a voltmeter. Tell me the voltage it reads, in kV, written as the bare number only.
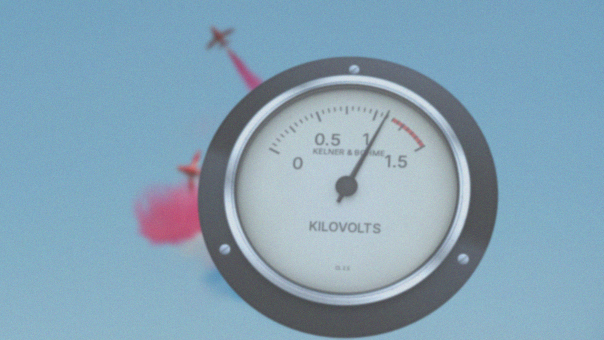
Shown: 1.1
